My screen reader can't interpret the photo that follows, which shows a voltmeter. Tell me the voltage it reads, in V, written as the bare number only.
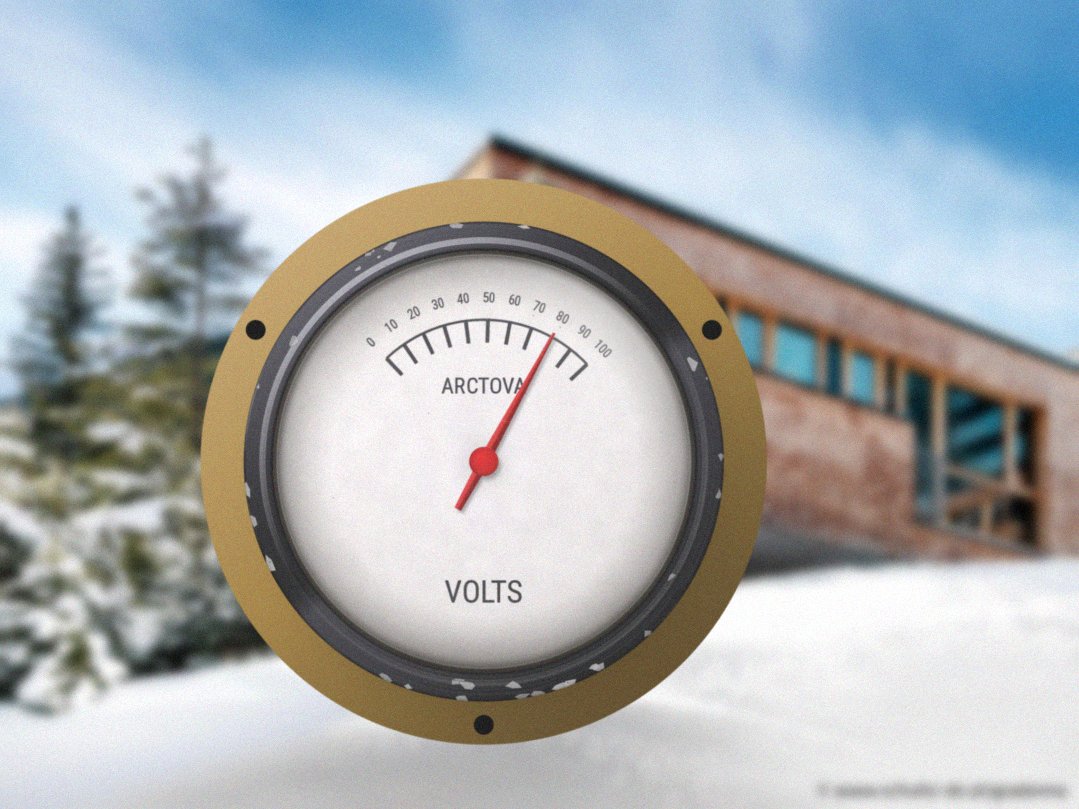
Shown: 80
